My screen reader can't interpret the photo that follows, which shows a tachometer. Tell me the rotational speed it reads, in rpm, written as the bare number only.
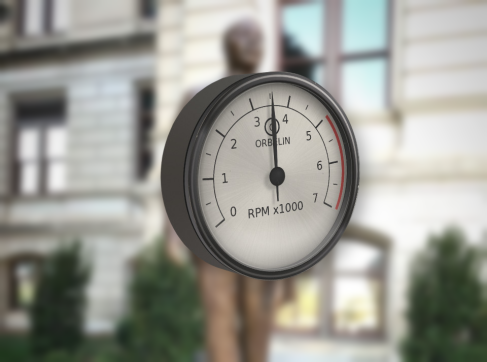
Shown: 3500
